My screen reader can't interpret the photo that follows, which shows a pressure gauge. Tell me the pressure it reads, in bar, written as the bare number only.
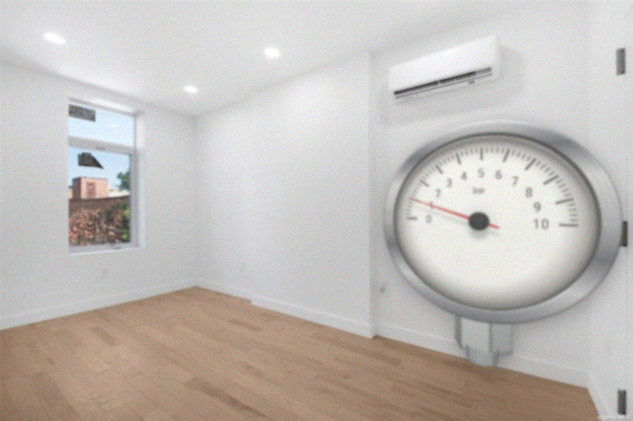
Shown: 1
